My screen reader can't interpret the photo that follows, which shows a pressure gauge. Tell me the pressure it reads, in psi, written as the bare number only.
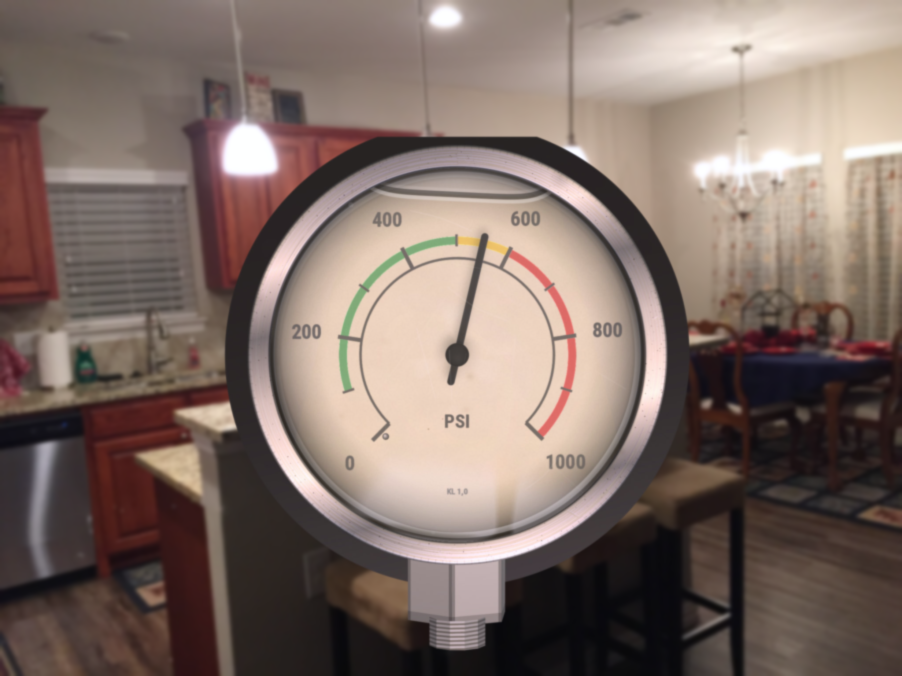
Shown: 550
